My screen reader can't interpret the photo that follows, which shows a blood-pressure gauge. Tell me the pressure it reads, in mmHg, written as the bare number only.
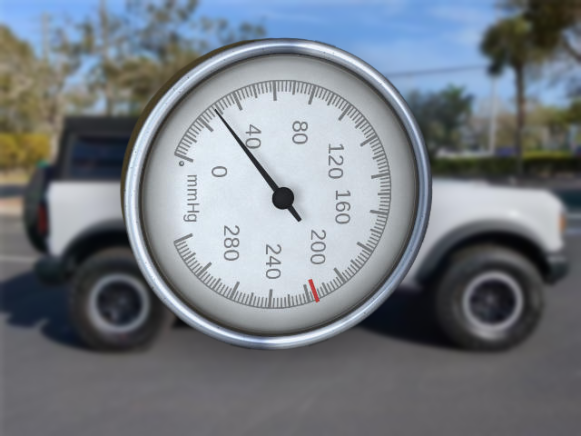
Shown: 28
